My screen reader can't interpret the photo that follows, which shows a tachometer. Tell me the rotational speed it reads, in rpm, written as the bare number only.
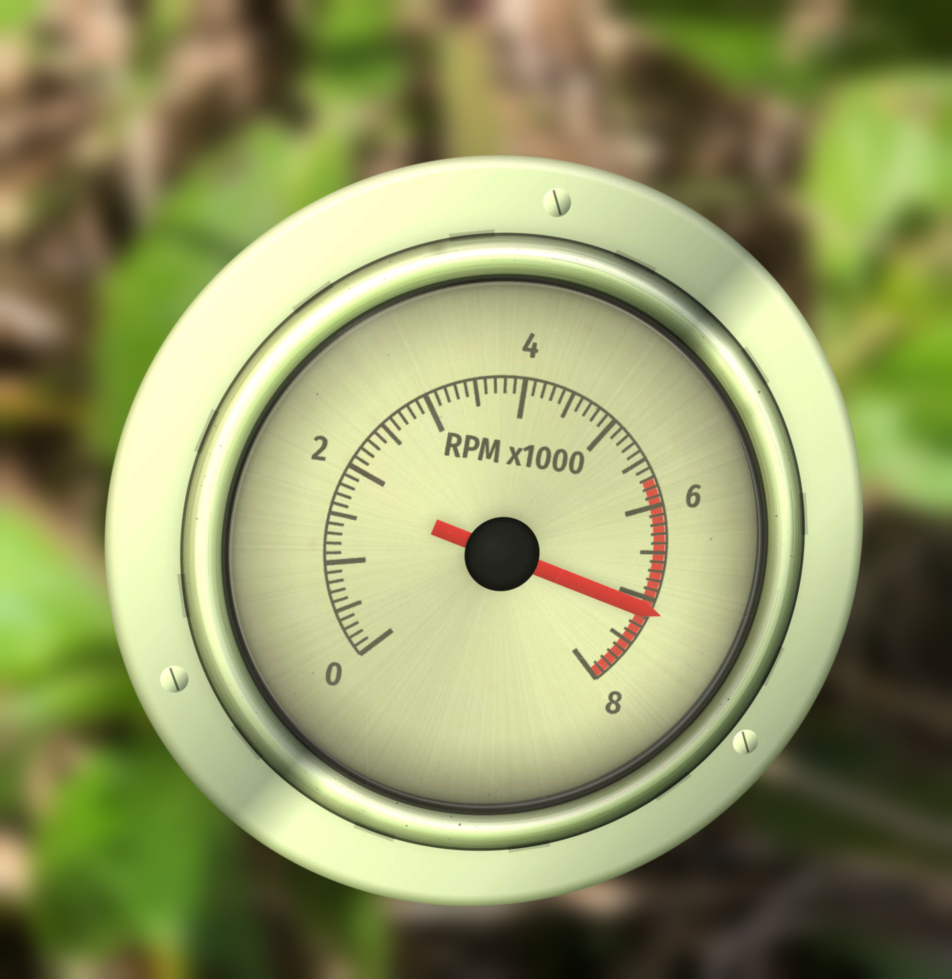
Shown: 7100
